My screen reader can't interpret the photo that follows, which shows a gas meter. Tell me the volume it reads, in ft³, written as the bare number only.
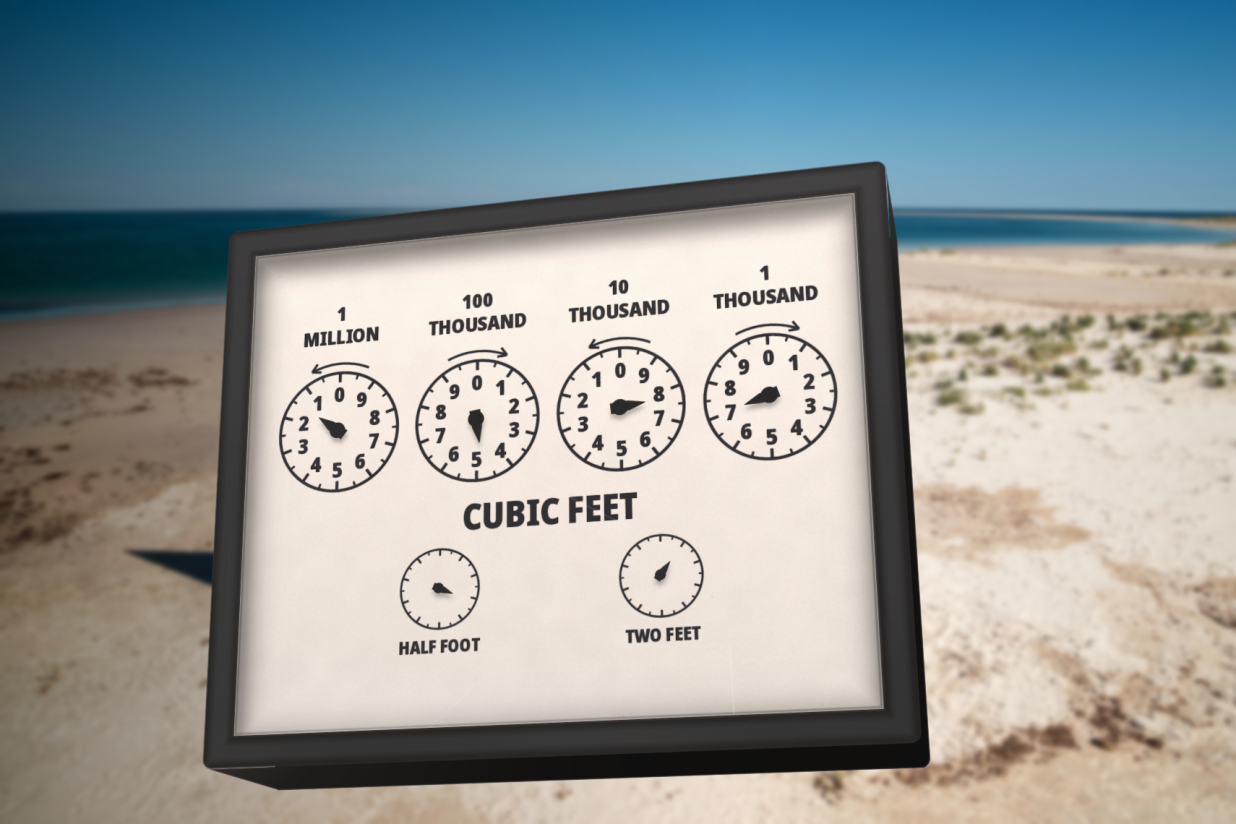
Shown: 147700
